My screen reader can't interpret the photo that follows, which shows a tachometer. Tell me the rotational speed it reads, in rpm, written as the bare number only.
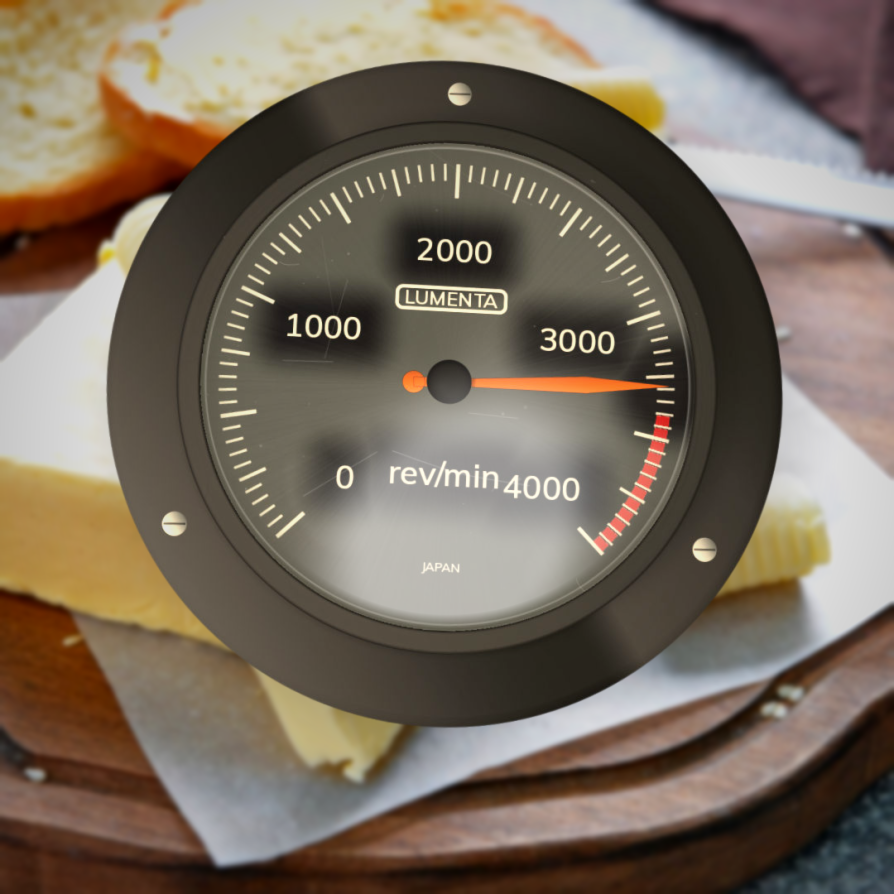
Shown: 3300
